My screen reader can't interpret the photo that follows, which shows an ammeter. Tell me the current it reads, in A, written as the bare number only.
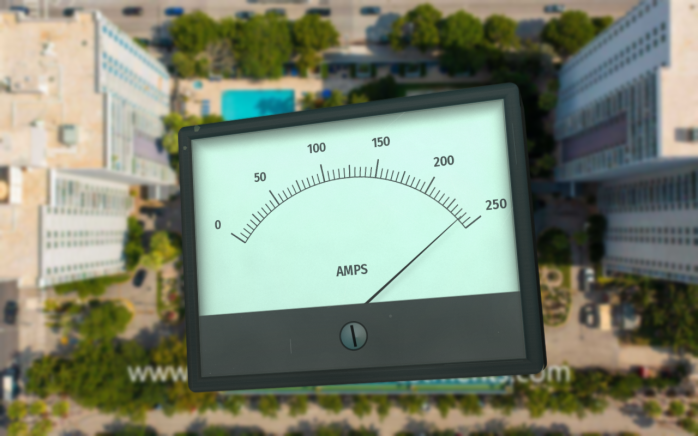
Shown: 240
